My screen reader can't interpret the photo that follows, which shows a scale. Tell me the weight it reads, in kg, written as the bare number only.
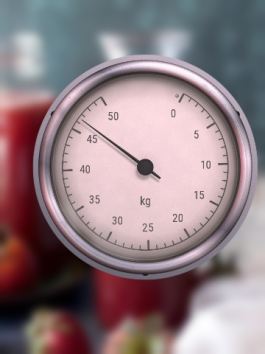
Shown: 46.5
